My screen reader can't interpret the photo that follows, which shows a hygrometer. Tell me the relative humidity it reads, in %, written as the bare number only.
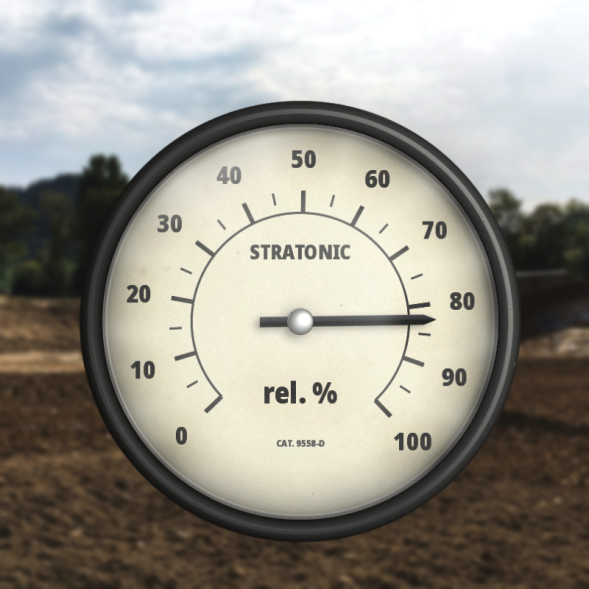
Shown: 82.5
